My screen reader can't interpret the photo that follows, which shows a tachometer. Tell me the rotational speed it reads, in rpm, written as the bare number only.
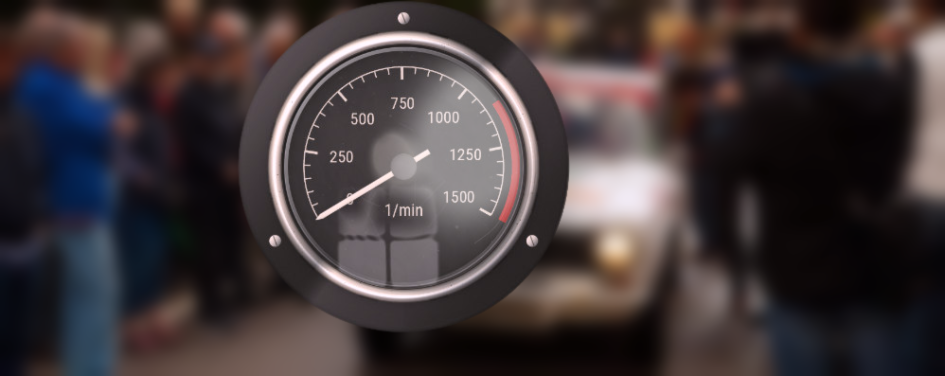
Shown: 0
